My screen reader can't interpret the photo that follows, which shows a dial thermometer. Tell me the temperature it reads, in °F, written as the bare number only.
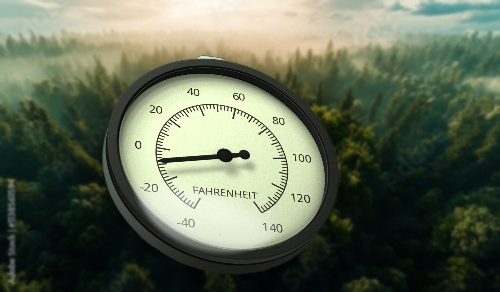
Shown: -10
